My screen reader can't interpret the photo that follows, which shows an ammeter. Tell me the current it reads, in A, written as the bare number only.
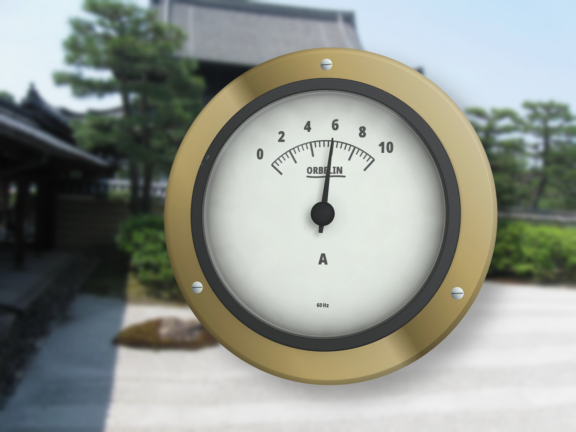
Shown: 6
